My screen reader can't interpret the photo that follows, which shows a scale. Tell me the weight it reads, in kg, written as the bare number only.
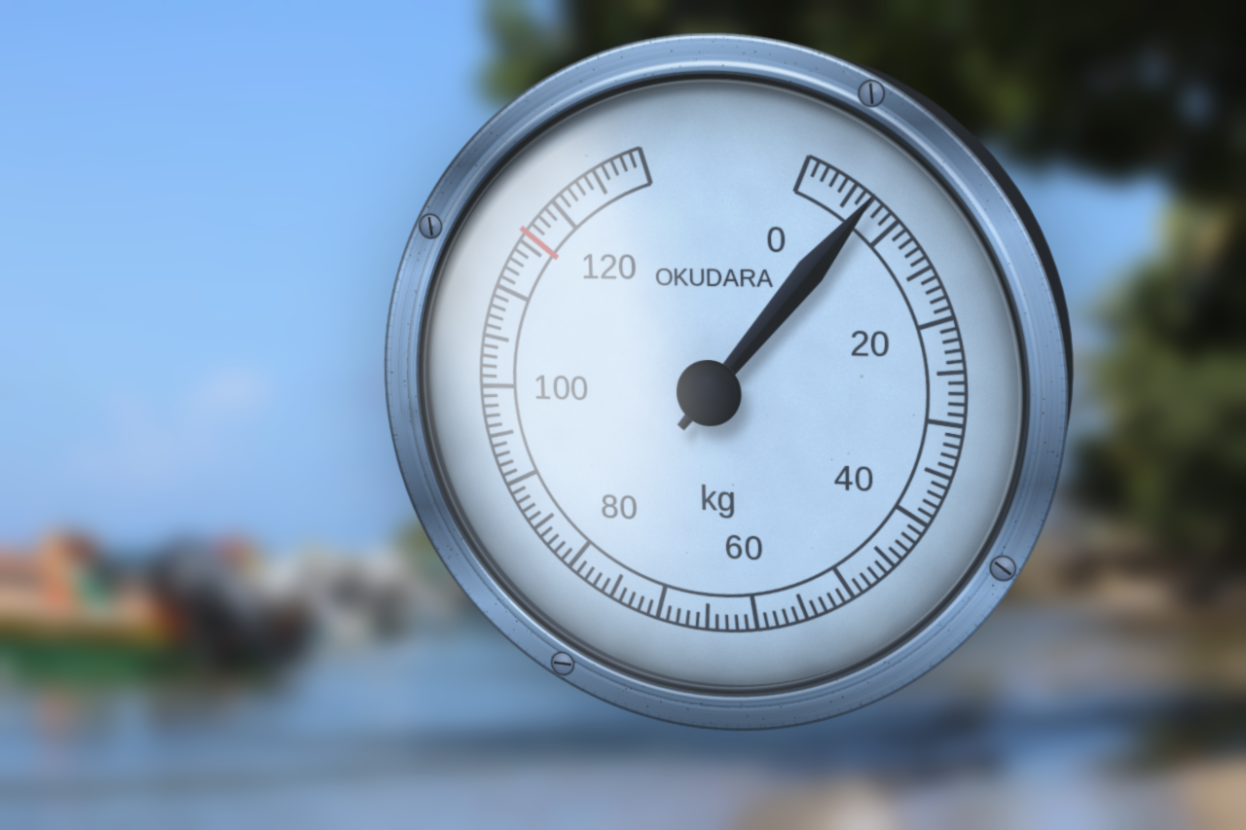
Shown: 7
